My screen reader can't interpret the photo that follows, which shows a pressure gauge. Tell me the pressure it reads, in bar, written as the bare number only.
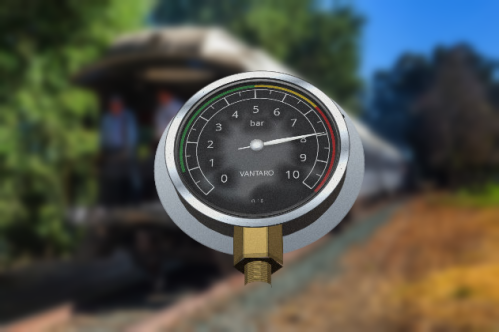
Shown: 8
